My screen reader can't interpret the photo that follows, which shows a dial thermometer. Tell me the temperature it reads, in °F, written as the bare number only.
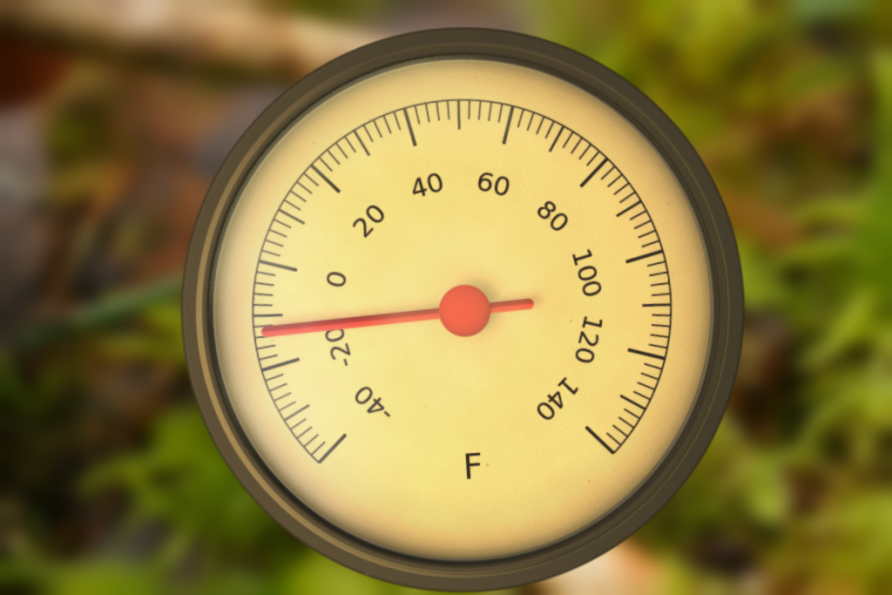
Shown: -13
